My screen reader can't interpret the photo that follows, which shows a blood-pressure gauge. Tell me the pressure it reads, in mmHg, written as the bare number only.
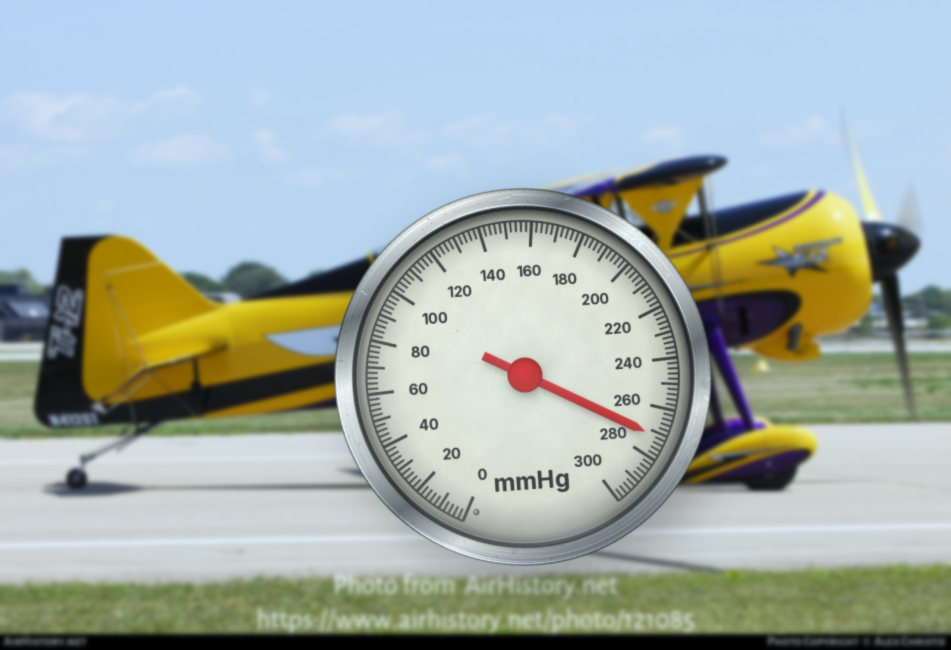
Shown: 272
